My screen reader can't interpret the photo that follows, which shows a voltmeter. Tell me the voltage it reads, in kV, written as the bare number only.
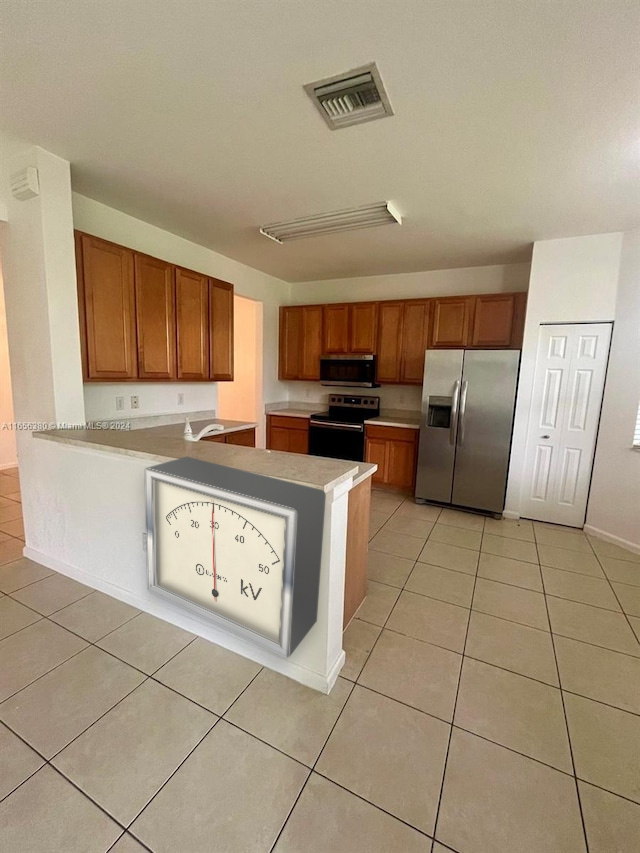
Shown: 30
